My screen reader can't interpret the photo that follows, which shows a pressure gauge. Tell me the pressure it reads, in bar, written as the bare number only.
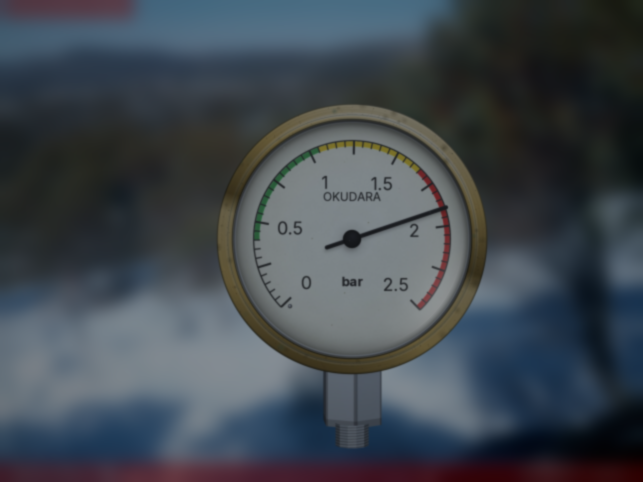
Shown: 1.9
